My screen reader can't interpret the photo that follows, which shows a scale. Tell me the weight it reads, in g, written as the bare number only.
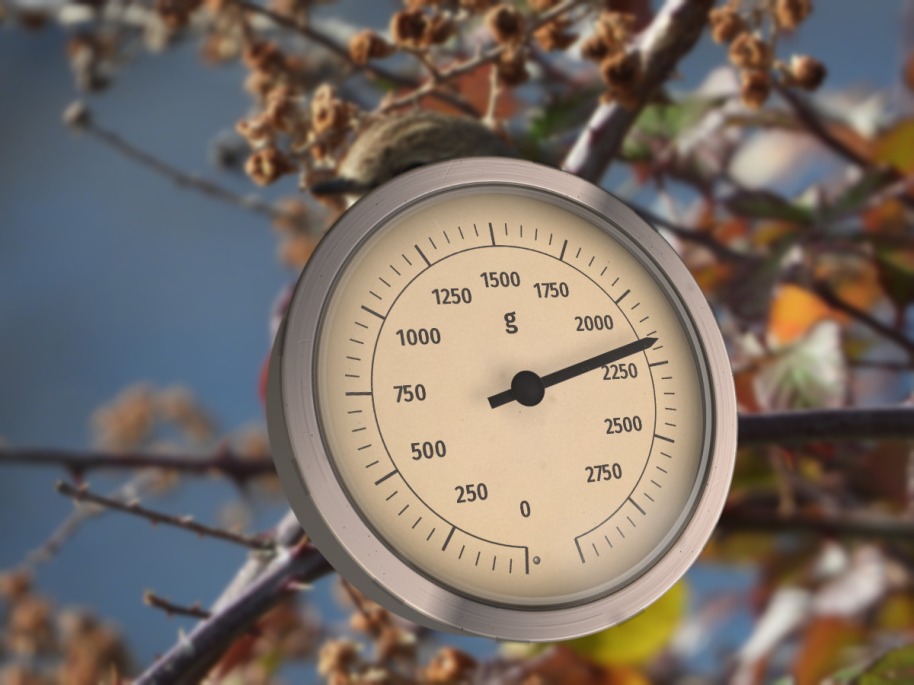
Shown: 2175
